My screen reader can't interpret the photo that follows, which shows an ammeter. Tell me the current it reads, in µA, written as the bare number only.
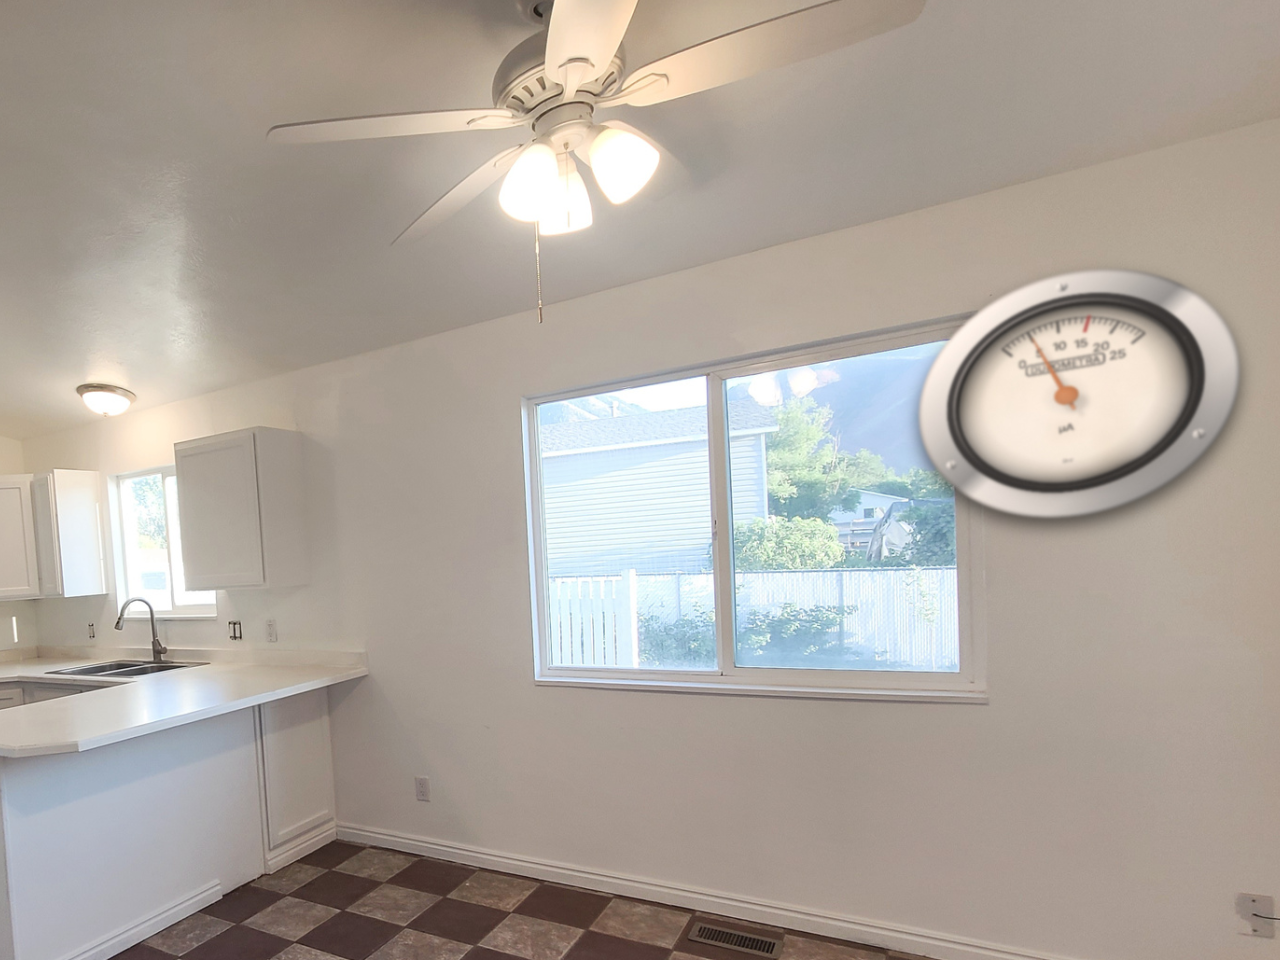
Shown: 5
